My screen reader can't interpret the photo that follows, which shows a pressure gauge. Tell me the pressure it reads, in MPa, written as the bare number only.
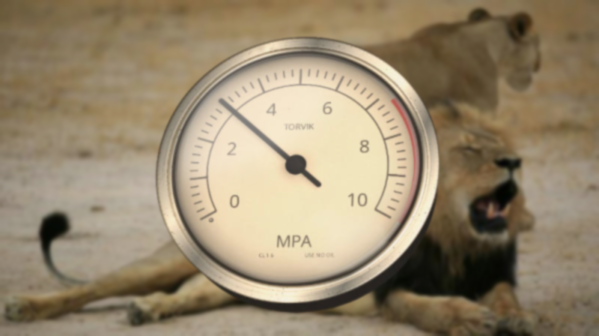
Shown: 3
